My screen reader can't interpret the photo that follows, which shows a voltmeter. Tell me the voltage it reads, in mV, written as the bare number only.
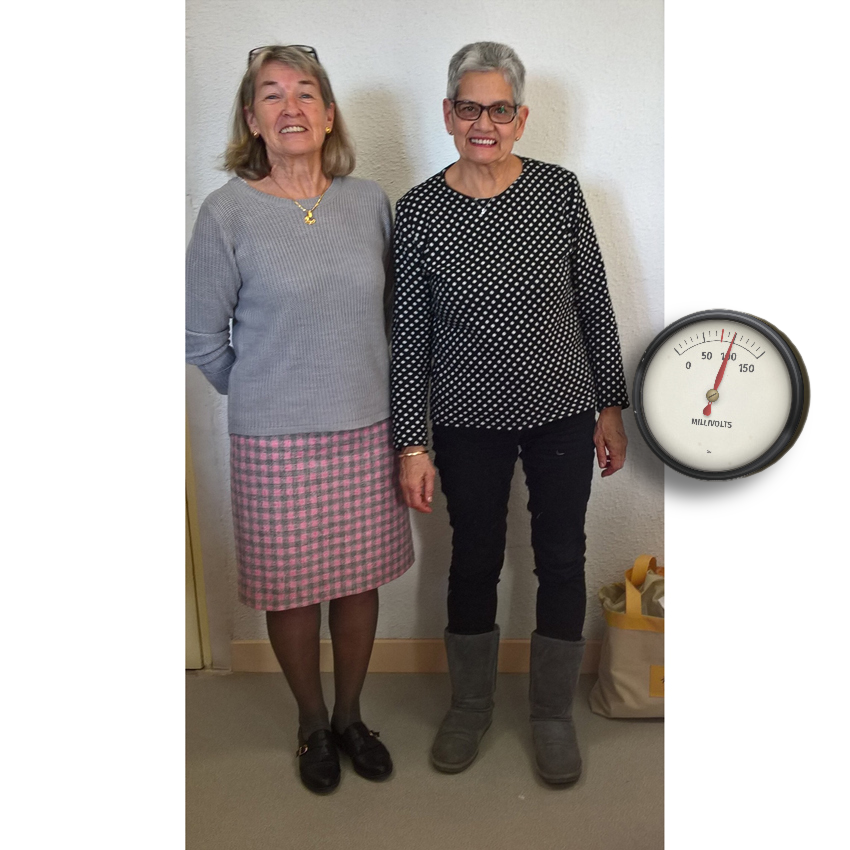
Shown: 100
